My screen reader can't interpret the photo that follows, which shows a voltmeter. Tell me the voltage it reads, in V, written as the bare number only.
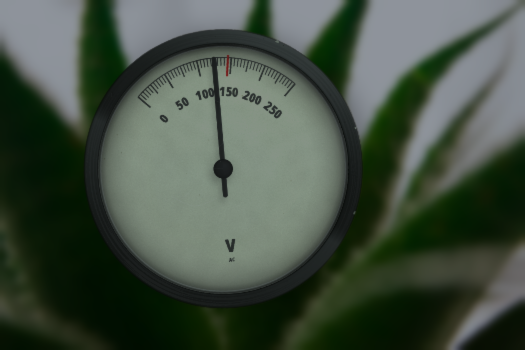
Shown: 125
